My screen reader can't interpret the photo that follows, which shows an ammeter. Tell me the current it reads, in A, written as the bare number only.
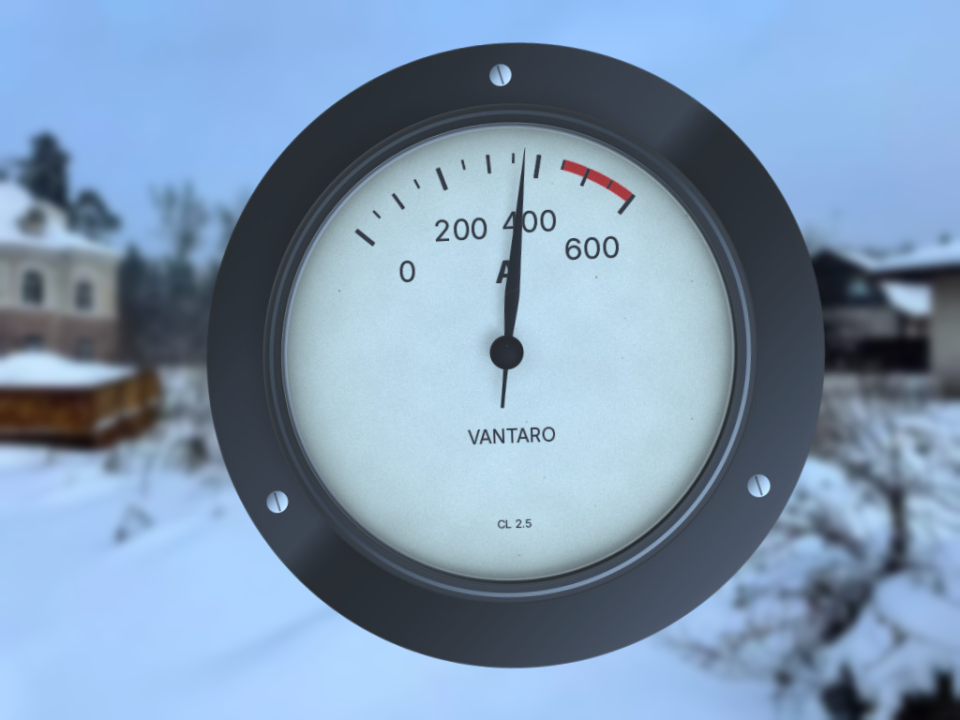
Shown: 375
